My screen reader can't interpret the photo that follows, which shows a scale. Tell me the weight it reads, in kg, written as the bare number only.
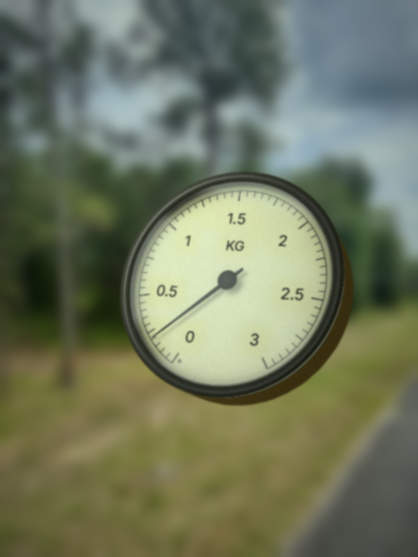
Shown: 0.2
